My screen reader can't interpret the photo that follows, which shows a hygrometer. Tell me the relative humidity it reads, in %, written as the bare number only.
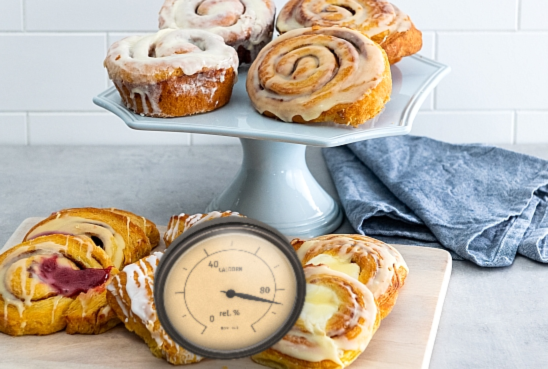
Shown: 85
